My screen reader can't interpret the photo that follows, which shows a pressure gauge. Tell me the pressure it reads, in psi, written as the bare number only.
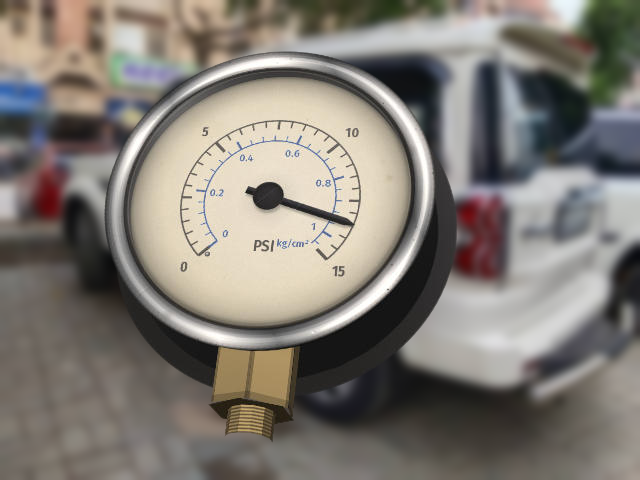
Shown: 13.5
